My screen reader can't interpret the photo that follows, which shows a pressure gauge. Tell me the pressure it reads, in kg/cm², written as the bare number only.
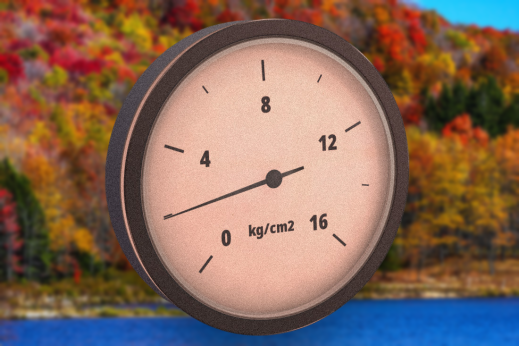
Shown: 2
